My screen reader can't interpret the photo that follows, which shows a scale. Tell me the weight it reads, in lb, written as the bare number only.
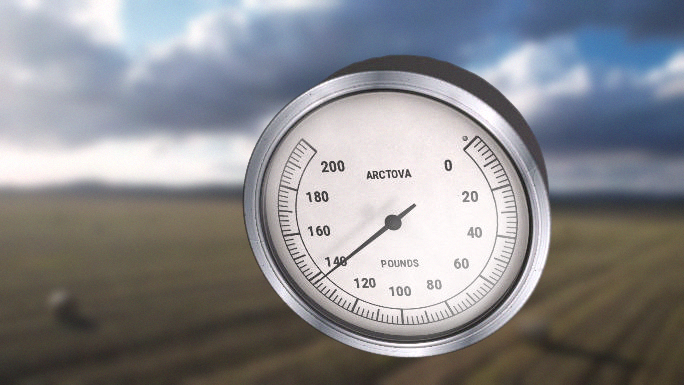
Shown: 138
